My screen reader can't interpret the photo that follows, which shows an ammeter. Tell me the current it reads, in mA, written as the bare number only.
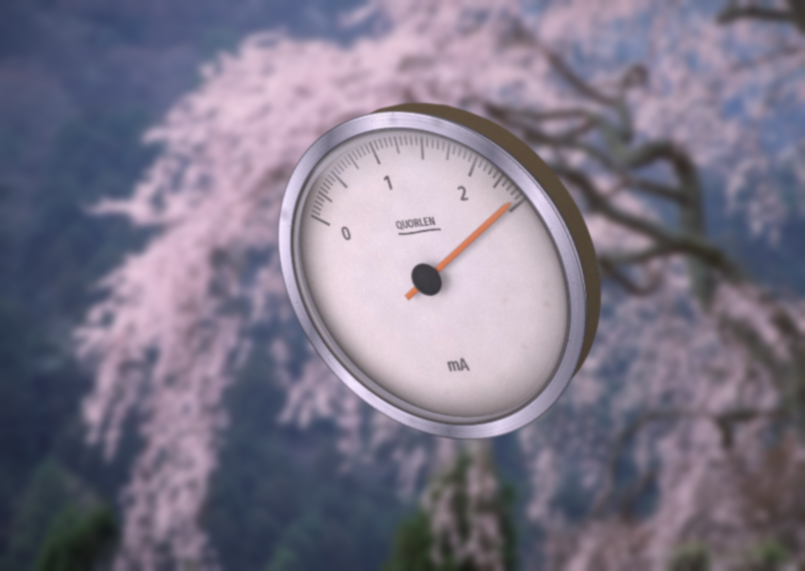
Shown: 2.45
